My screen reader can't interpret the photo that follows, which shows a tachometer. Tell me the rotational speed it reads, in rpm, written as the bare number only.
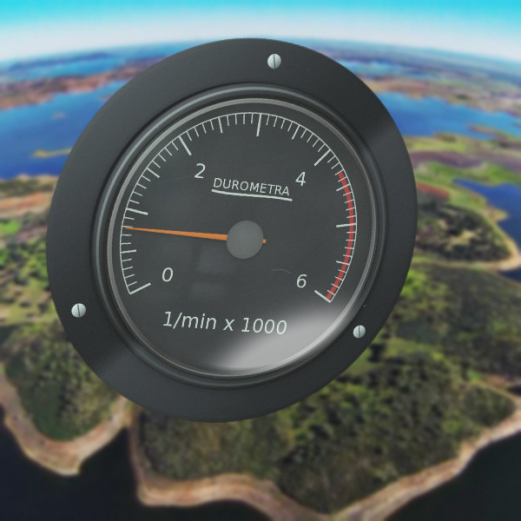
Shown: 800
